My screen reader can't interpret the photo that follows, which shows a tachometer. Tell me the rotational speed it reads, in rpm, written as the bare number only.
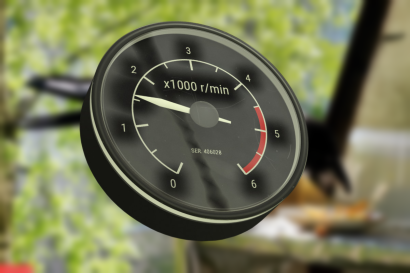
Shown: 1500
